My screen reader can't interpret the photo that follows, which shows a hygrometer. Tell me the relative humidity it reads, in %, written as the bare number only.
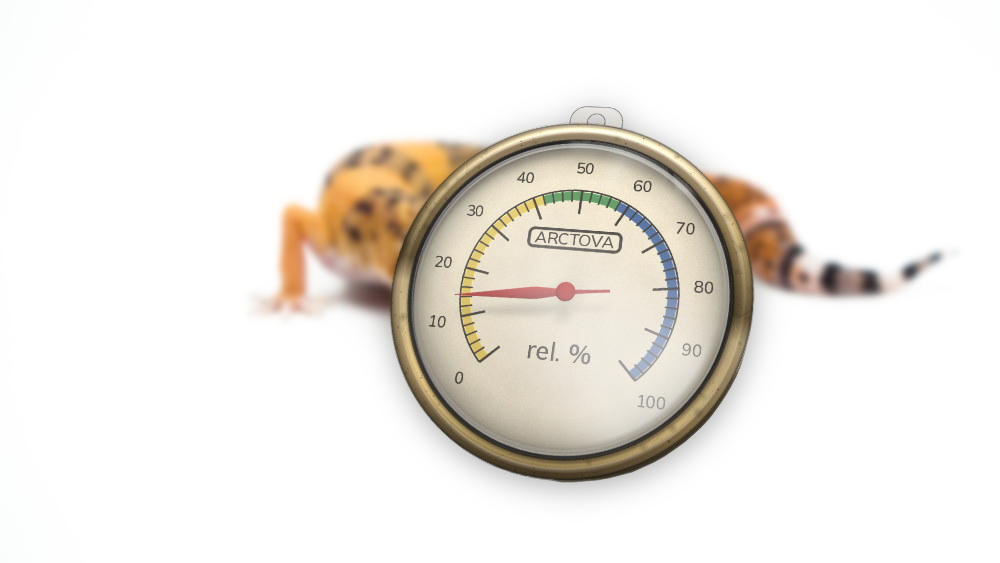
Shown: 14
